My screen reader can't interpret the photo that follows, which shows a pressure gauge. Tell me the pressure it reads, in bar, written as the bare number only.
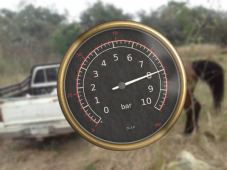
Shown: 8
